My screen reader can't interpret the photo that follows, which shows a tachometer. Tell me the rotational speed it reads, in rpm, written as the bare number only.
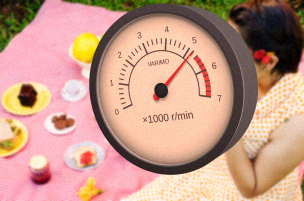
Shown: 5200
